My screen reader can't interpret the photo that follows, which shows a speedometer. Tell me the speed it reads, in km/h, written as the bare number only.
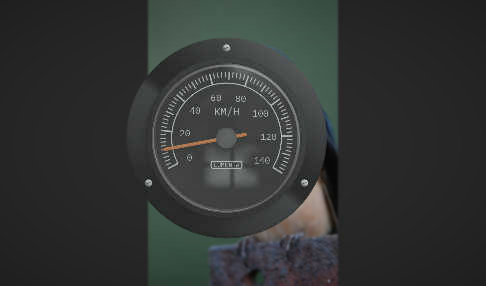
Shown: 10
